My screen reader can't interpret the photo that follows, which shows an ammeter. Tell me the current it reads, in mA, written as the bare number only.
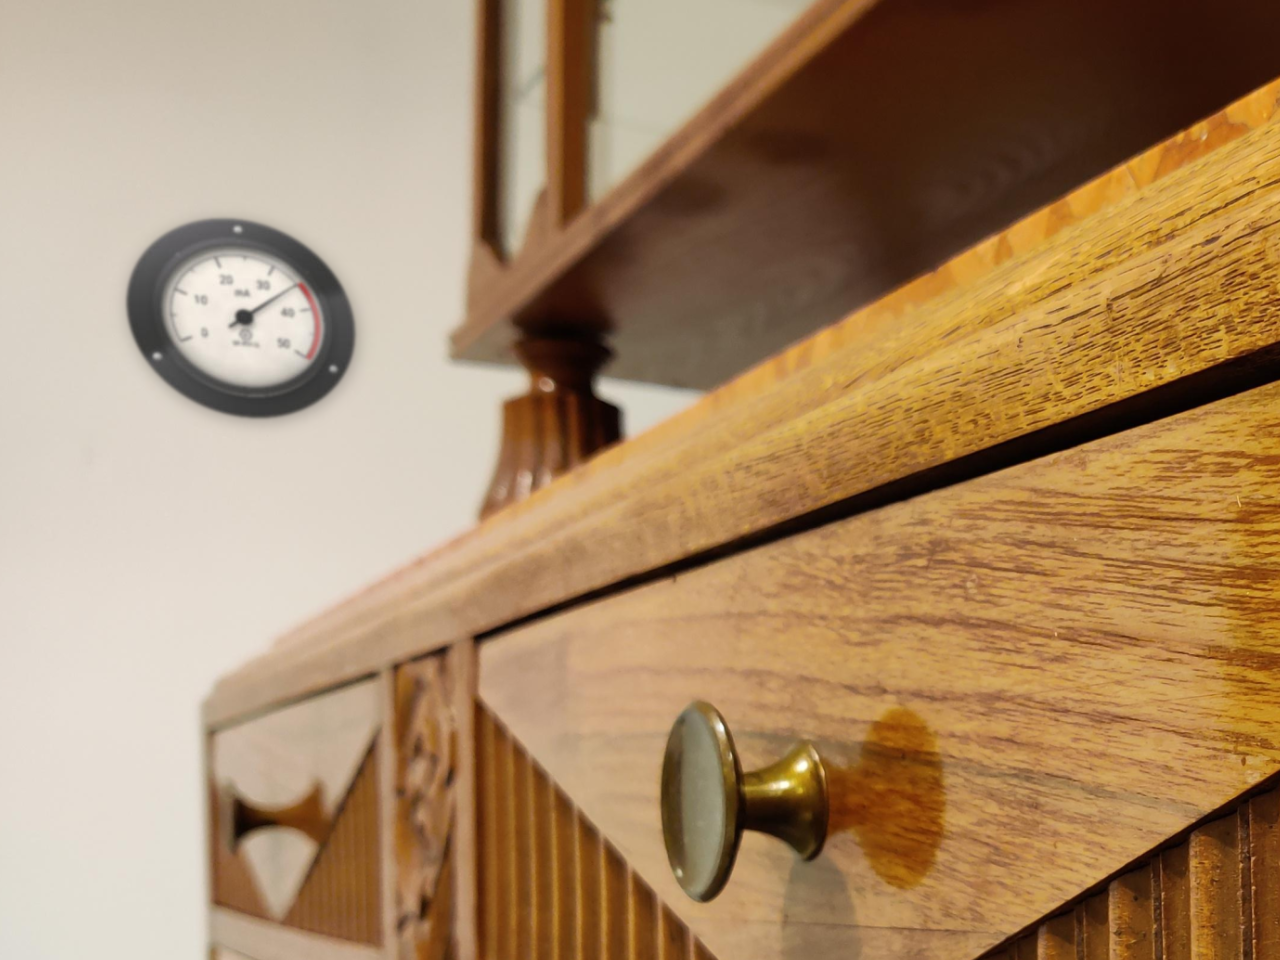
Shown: 35
